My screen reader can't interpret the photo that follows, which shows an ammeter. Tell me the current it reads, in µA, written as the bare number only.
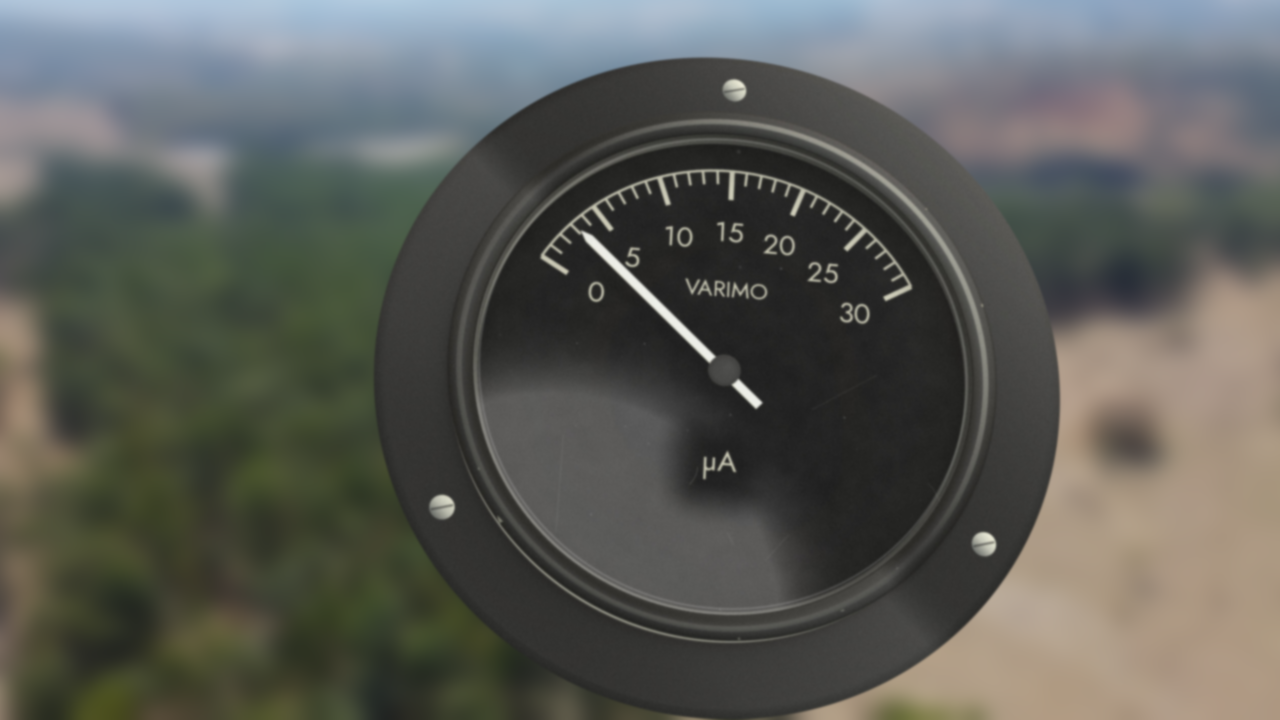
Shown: 3
